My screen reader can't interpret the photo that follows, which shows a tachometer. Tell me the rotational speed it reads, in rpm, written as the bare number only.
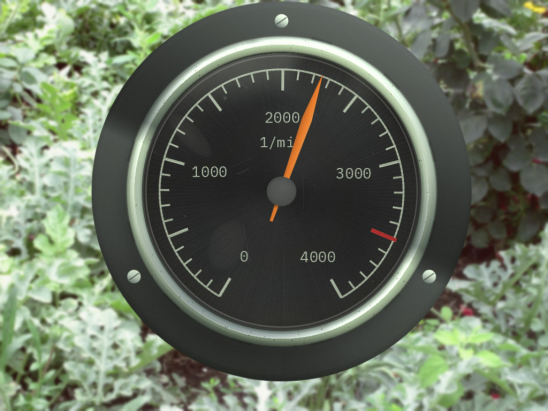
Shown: 2250
